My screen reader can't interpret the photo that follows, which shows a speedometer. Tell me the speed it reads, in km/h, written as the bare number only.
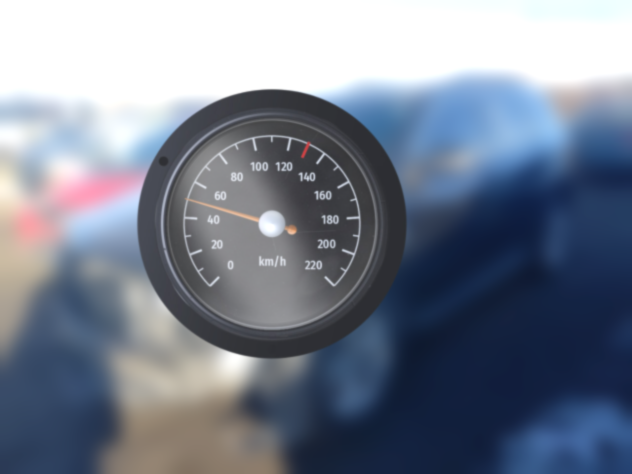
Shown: 50
